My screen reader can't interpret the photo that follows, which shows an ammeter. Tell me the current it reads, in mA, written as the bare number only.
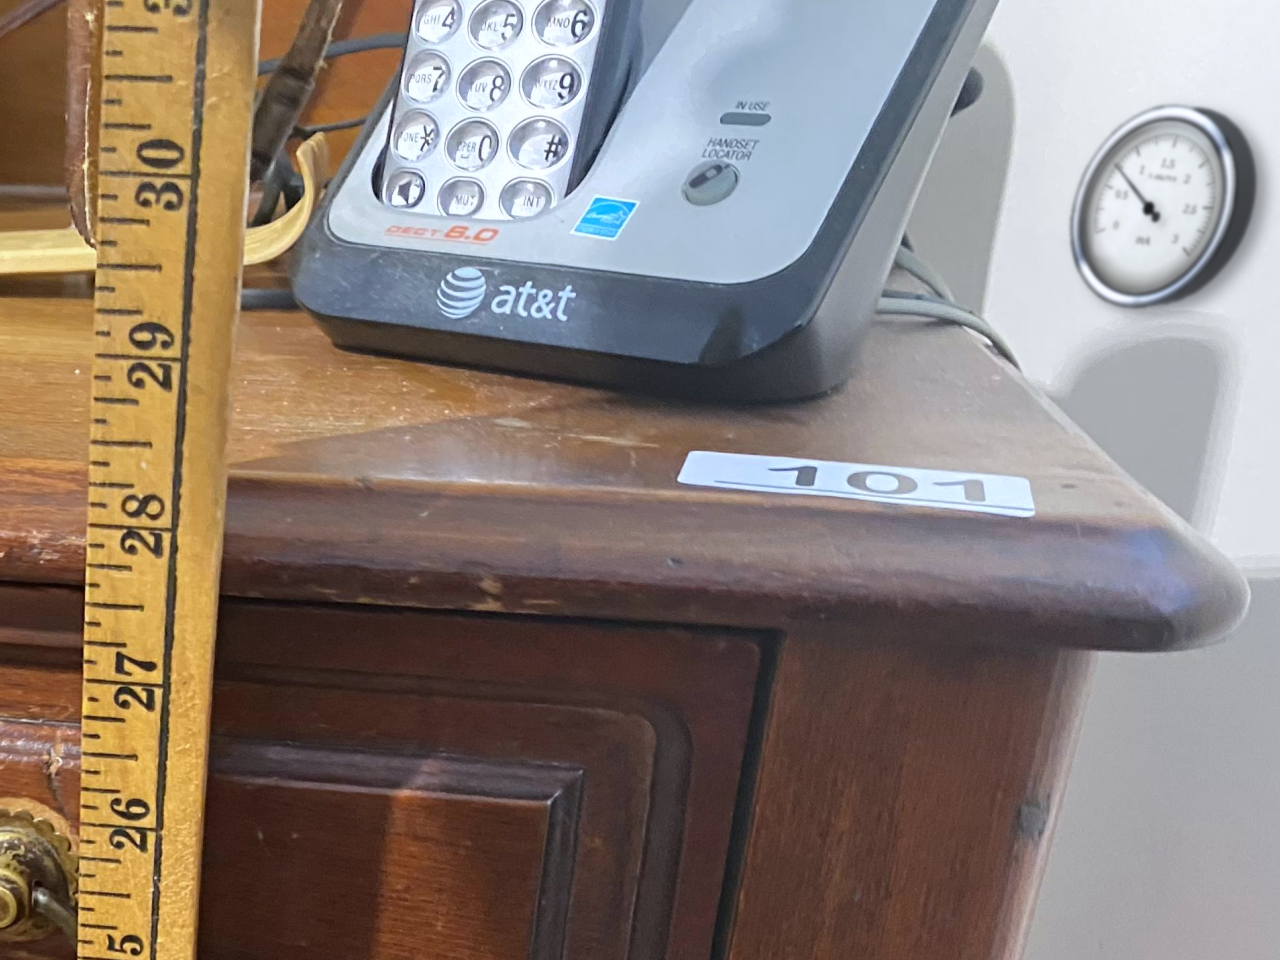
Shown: 0.75
